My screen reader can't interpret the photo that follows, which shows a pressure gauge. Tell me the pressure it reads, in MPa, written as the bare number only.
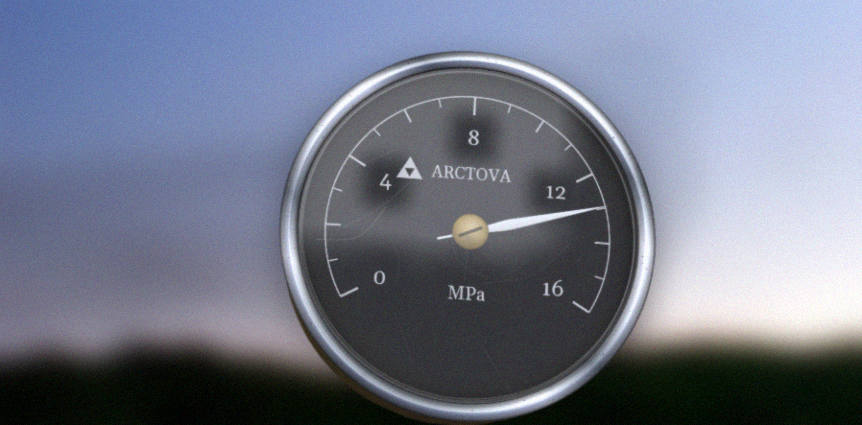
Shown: 13
